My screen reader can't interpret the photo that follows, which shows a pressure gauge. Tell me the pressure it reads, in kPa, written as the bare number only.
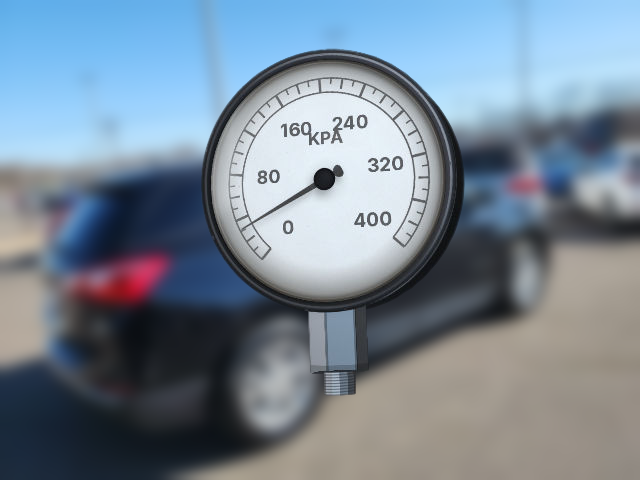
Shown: 30
